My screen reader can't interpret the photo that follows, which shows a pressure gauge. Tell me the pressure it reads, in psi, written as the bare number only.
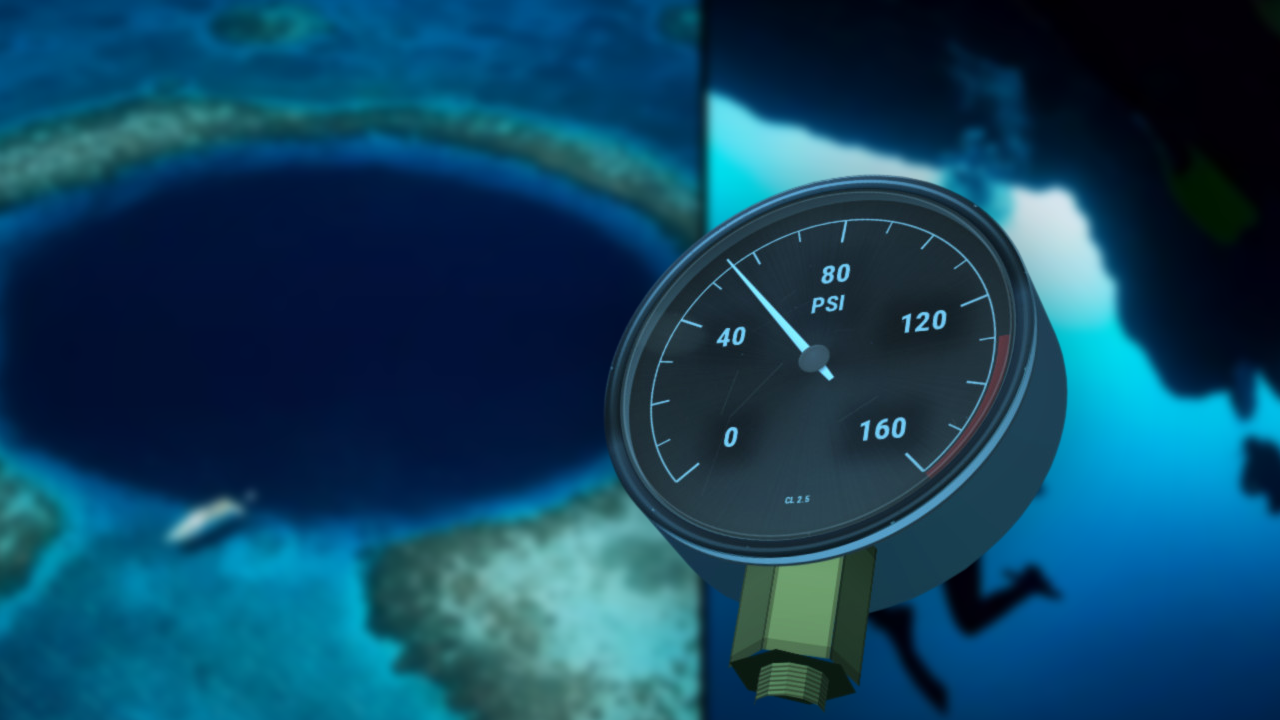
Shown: 55
